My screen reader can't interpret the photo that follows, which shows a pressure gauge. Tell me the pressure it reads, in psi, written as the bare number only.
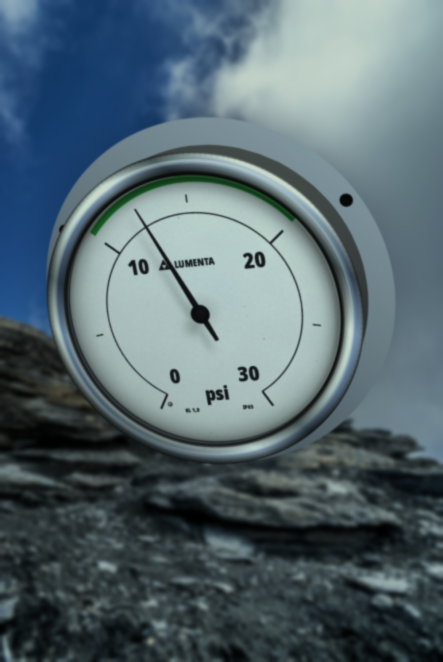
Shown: 12.5
